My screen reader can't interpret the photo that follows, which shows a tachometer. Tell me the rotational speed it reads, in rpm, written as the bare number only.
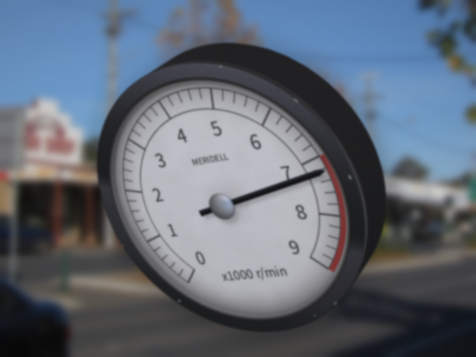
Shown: 7200
